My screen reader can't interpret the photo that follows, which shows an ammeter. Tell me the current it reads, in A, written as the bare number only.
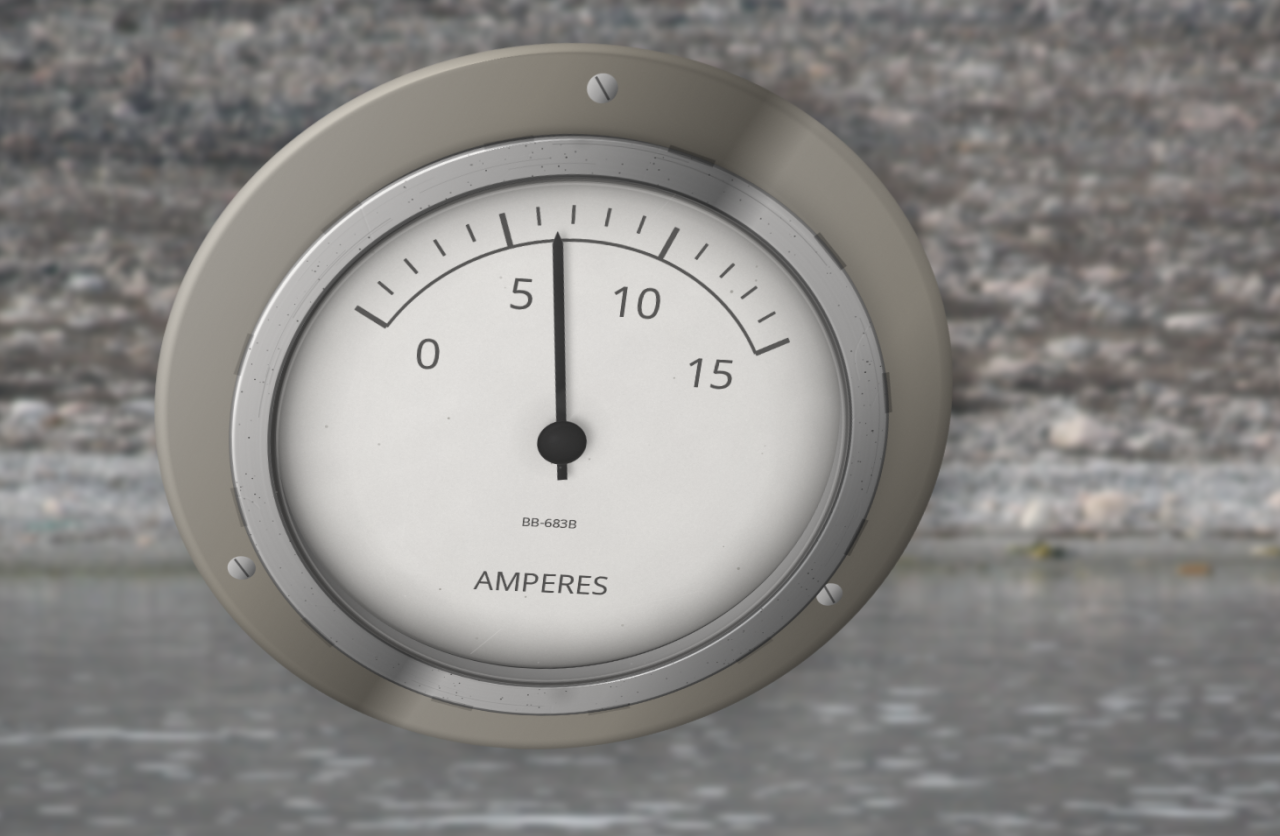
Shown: 6.5
